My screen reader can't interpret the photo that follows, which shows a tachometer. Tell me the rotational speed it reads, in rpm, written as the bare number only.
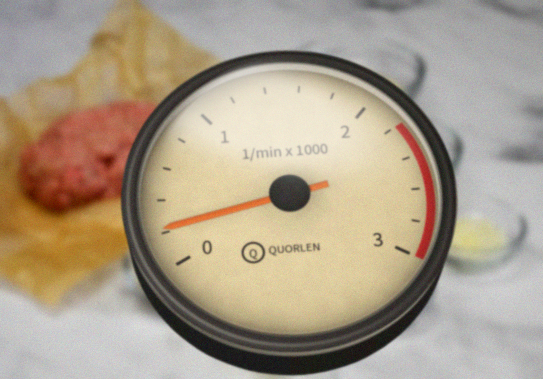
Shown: 200
